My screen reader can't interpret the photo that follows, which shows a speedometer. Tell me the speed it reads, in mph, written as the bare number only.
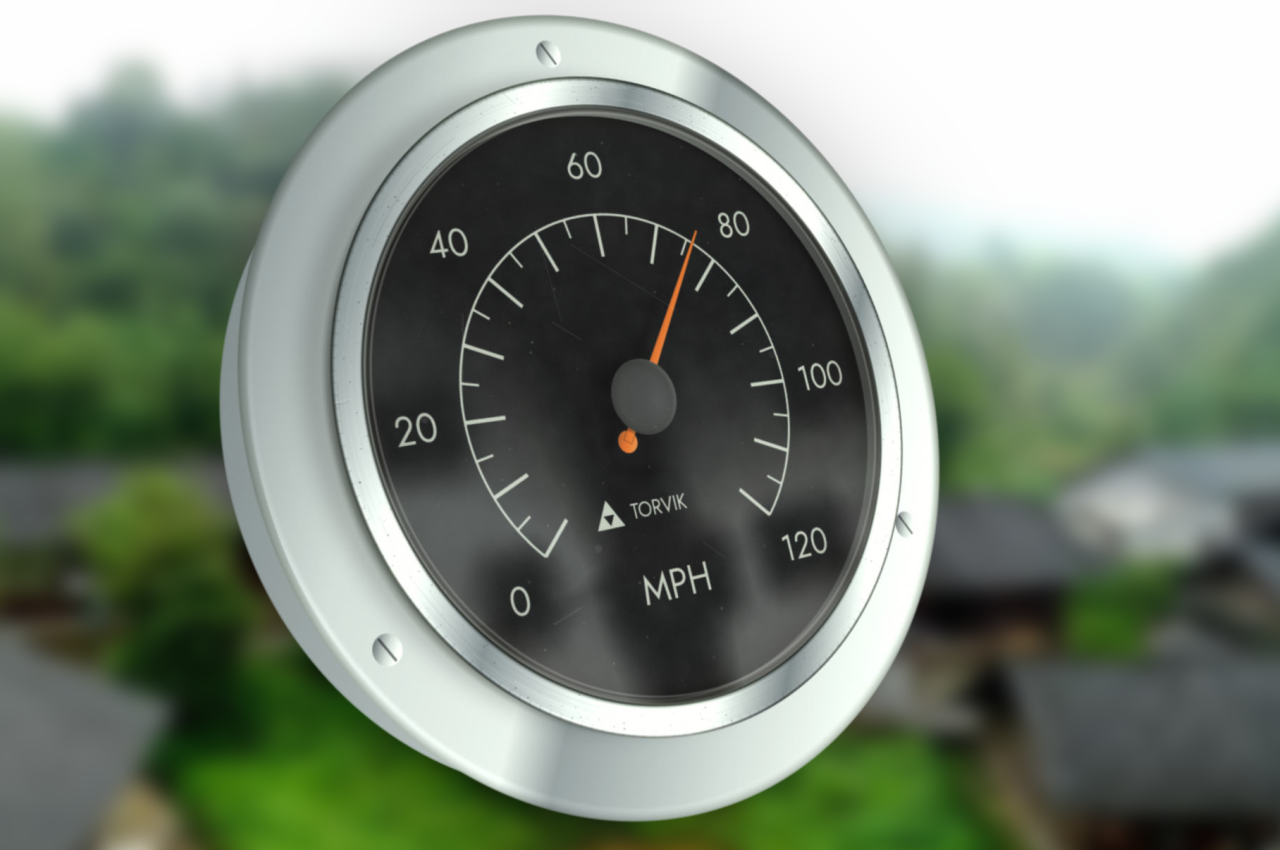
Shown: 75
